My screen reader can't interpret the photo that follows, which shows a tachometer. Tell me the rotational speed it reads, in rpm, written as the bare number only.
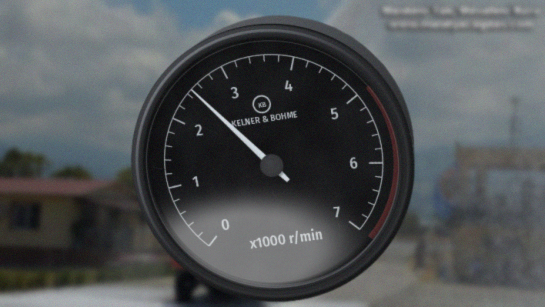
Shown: 2500
